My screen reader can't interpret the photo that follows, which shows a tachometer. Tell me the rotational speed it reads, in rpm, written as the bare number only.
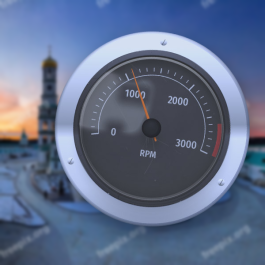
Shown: 1100
